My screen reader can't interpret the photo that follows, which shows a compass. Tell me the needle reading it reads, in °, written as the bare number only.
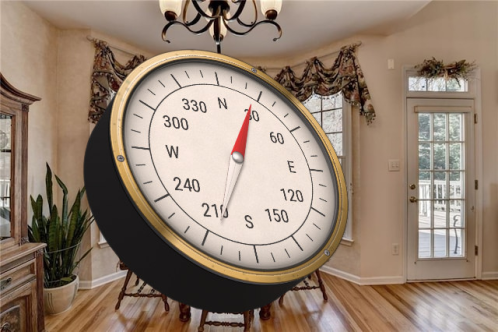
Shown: 25
